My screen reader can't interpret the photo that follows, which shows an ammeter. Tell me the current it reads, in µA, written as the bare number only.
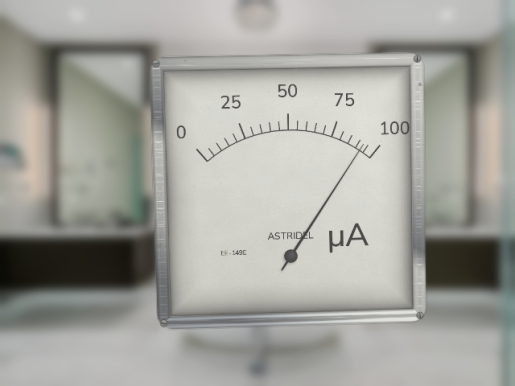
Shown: 92.5
